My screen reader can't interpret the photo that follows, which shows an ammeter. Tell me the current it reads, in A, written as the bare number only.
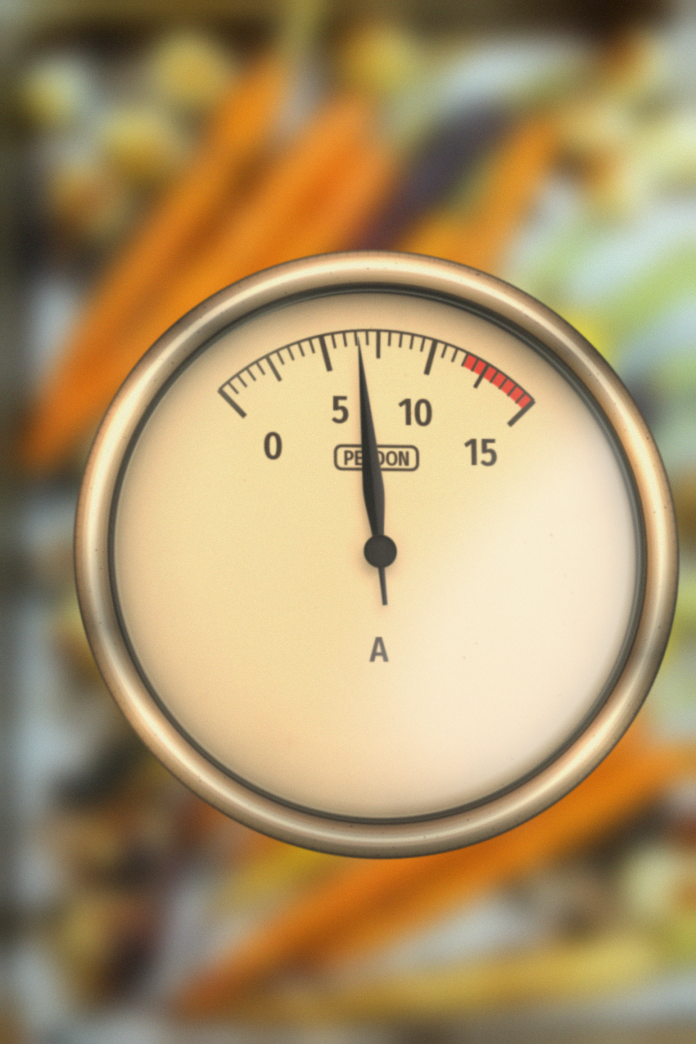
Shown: 6.5
